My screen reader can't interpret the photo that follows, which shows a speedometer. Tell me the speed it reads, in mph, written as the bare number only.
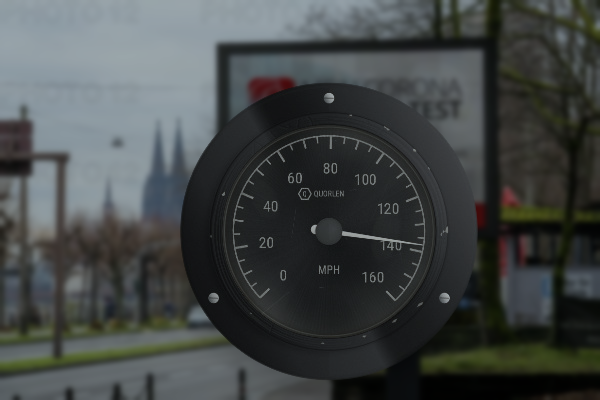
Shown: 137.5
